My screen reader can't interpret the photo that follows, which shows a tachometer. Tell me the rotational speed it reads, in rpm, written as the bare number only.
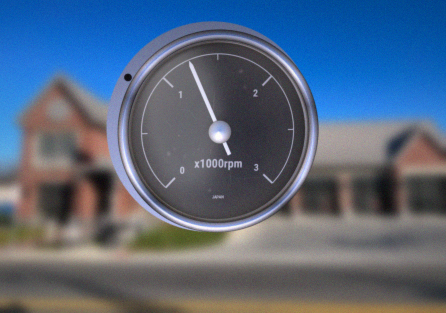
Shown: 1250
